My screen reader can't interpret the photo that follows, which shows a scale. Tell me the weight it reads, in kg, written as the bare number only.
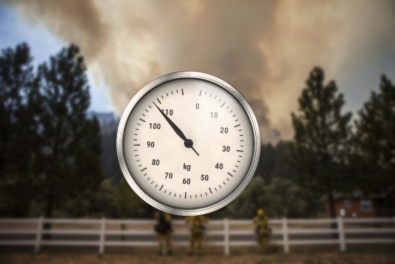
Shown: 108
